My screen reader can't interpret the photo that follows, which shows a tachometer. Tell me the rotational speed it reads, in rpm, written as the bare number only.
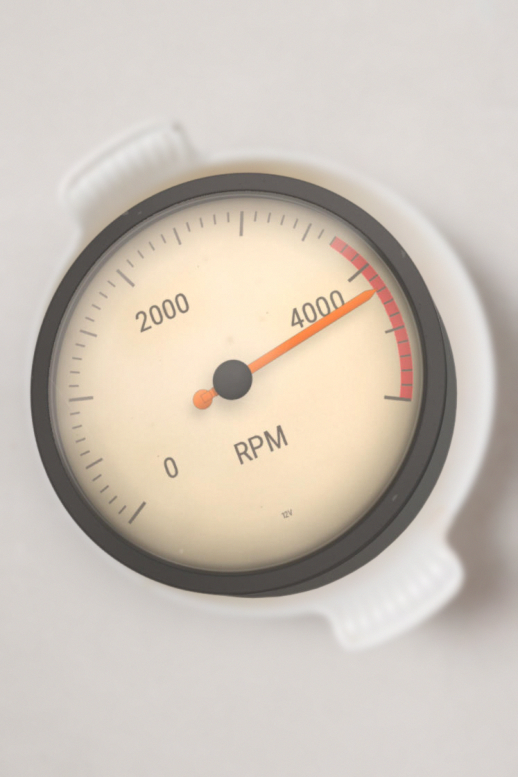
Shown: 4200
